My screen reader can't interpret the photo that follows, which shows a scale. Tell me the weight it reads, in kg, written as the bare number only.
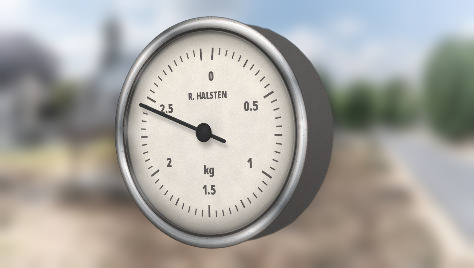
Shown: 2.45
